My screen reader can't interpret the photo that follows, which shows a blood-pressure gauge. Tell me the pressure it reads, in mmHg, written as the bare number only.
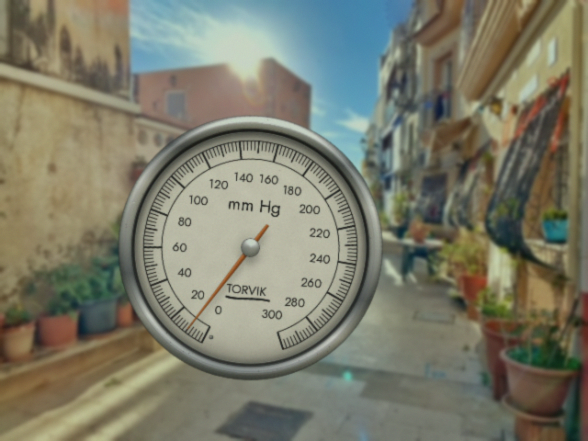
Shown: 10
